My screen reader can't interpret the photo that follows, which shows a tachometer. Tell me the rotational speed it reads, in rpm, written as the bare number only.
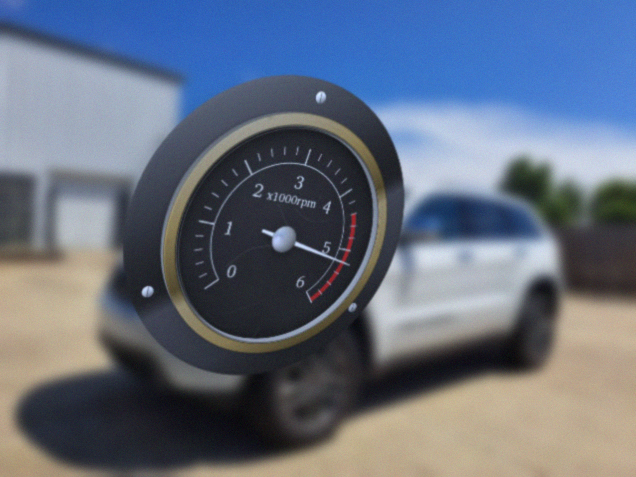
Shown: 5200
